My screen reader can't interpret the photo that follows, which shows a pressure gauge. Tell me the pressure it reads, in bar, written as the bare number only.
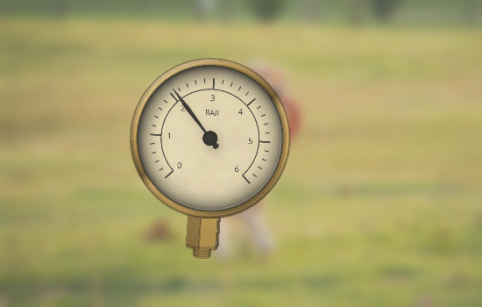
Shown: 2.1
